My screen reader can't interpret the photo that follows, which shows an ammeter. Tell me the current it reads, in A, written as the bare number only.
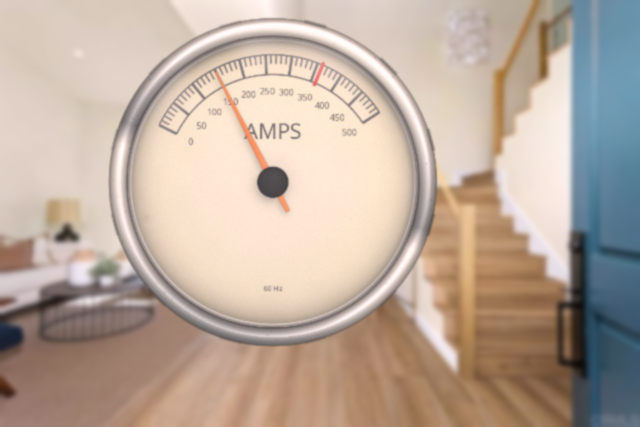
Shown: 150
